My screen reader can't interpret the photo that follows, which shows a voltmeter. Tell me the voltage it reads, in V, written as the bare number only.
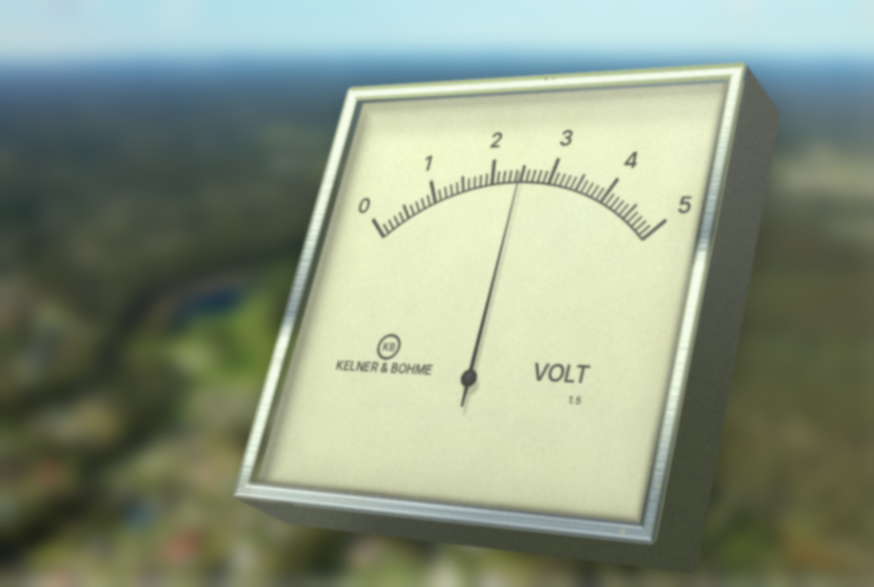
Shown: 2.5
